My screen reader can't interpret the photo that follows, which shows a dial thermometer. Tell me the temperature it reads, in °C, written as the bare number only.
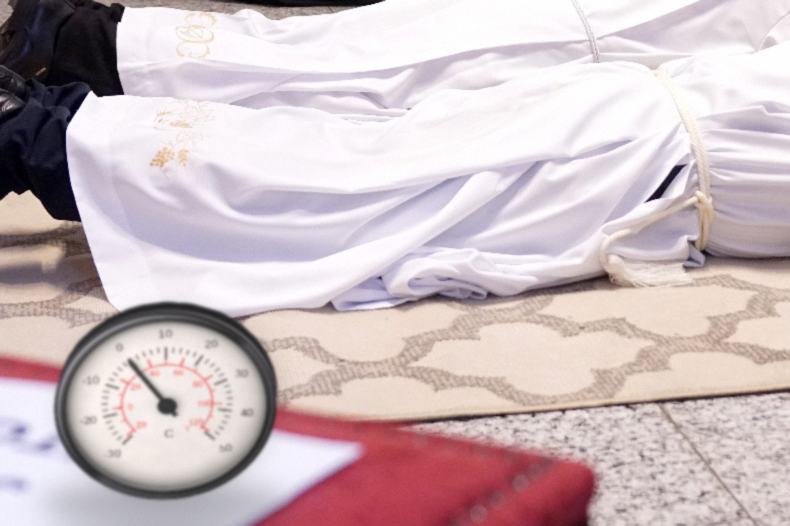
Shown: 0
